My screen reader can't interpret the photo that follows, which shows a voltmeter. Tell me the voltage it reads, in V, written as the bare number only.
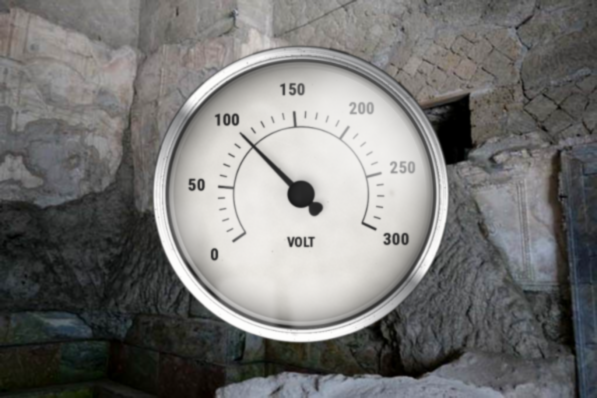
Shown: 100
